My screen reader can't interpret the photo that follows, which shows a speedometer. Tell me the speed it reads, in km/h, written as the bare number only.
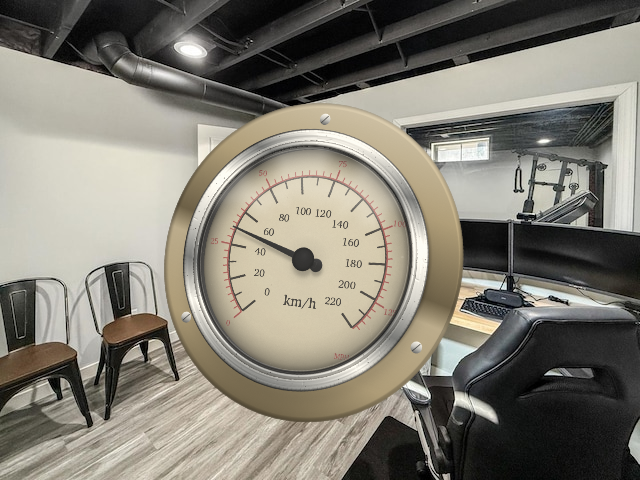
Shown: 50
